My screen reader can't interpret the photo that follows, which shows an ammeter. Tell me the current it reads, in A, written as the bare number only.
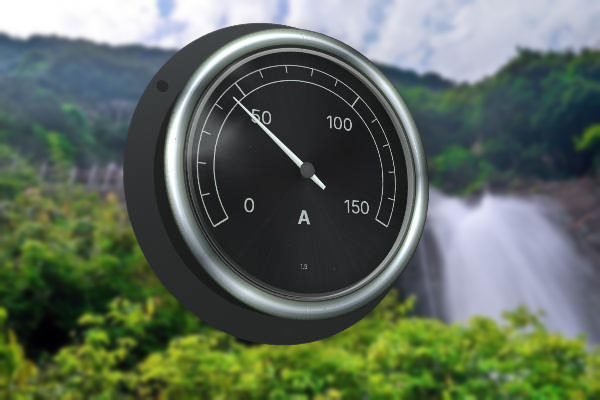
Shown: 45
